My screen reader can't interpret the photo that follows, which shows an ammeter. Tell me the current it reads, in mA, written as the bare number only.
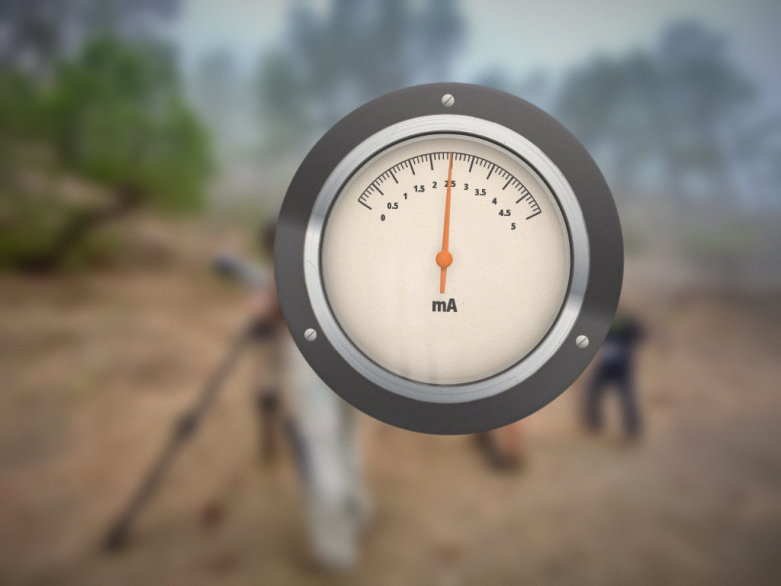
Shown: 2.5
